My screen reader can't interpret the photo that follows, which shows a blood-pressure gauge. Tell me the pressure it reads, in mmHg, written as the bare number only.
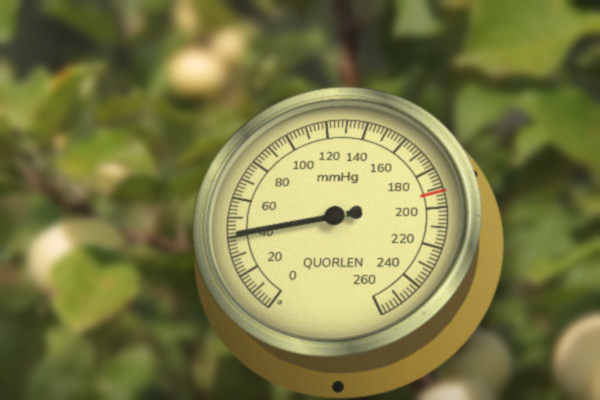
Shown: 40
